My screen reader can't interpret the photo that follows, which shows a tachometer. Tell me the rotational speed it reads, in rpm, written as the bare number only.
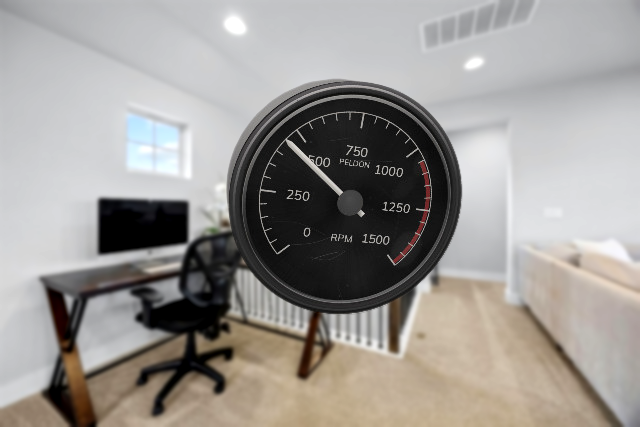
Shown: 450
